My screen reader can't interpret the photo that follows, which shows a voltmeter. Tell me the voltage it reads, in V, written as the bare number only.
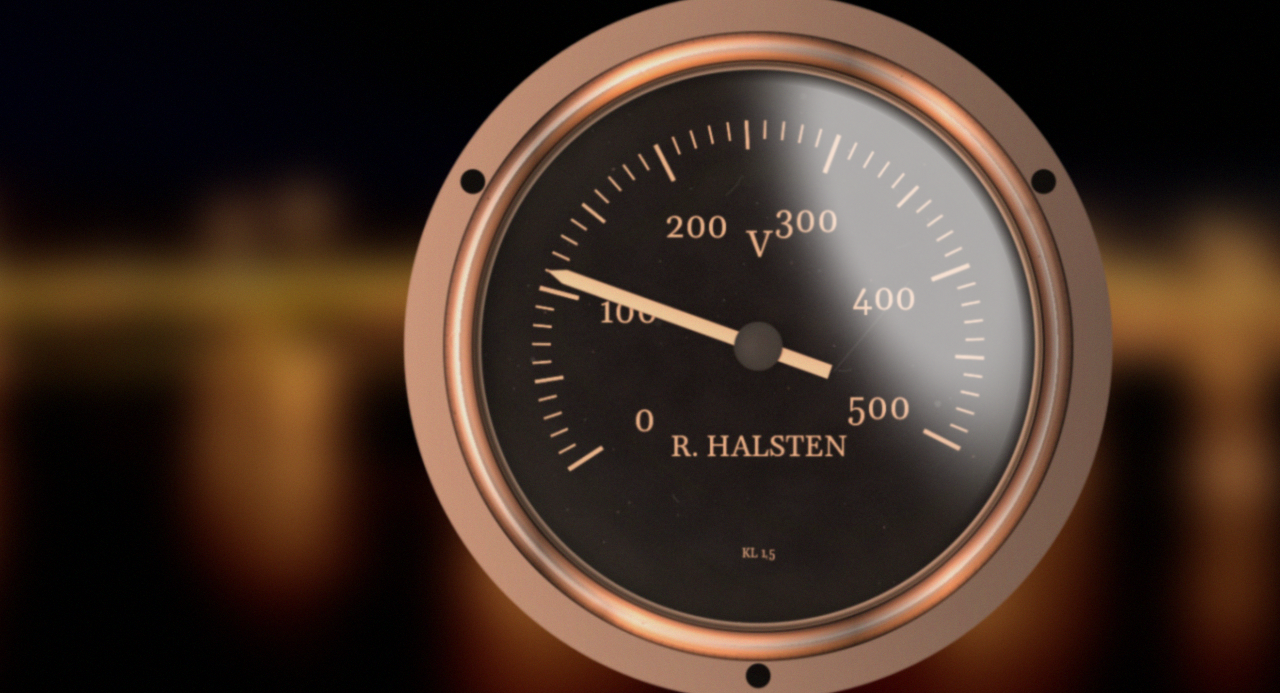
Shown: 110
